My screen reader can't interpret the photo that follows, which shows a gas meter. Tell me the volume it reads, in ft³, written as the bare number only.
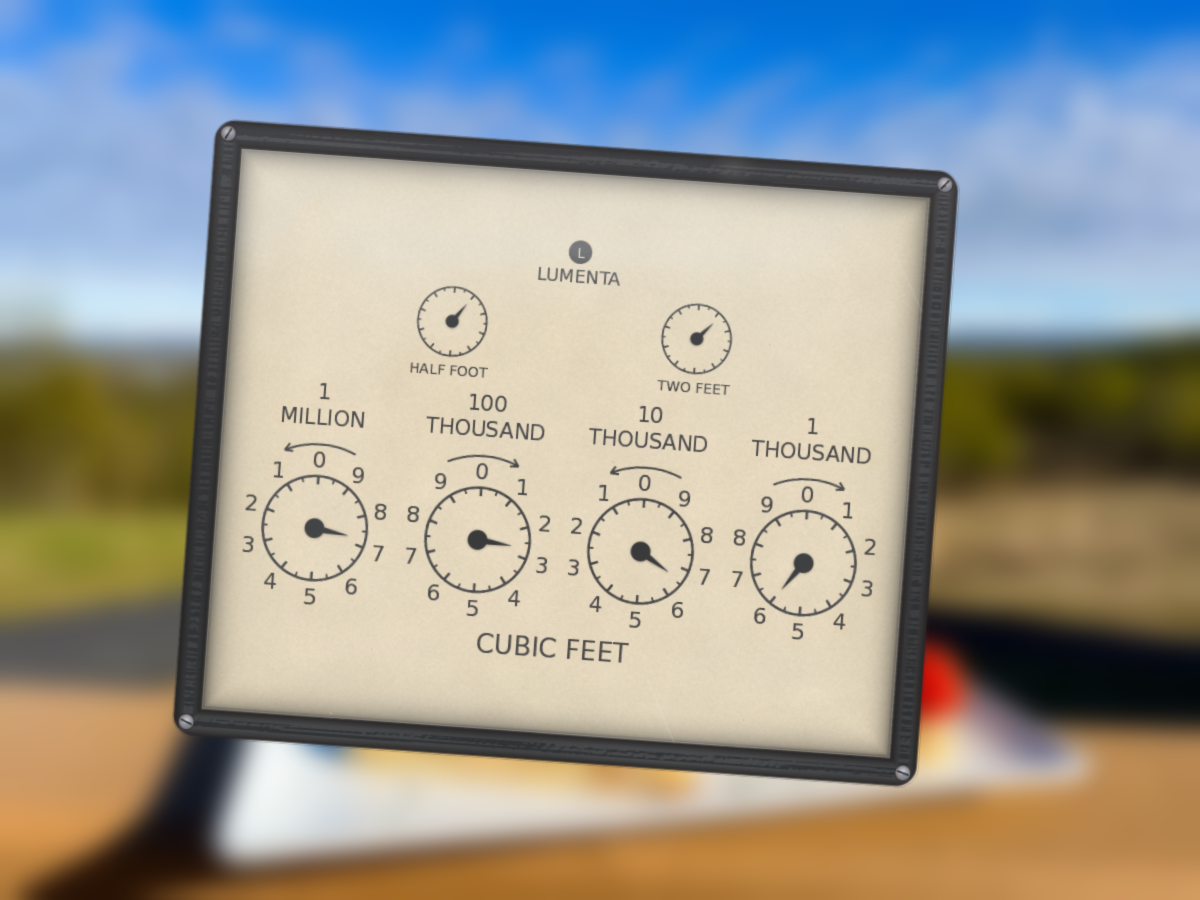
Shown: 726600
